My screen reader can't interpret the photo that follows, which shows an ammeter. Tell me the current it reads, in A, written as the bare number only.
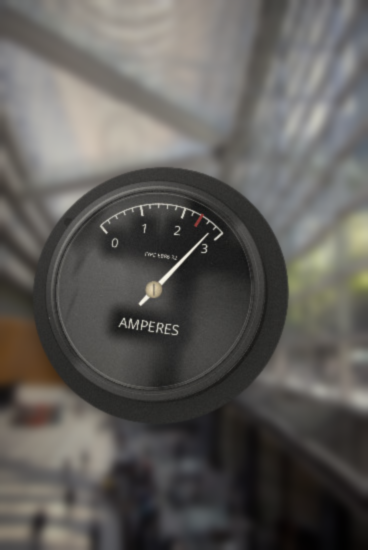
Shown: 2.8
